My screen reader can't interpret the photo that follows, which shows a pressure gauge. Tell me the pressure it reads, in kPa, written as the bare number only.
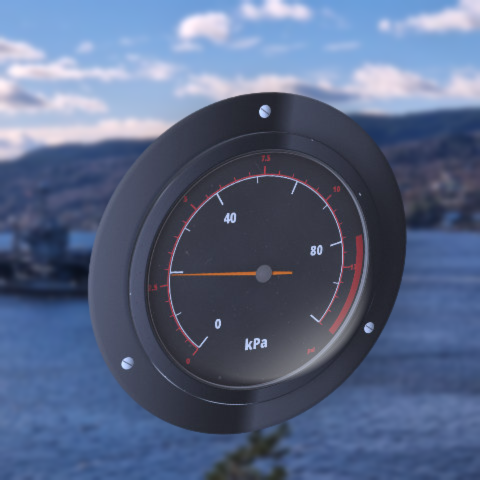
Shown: 20
